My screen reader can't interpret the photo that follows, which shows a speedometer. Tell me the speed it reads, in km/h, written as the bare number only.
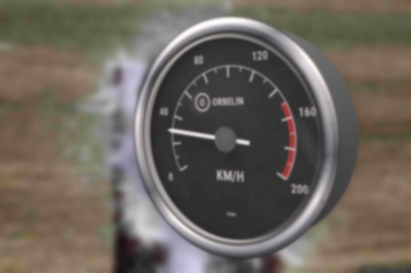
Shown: 30
